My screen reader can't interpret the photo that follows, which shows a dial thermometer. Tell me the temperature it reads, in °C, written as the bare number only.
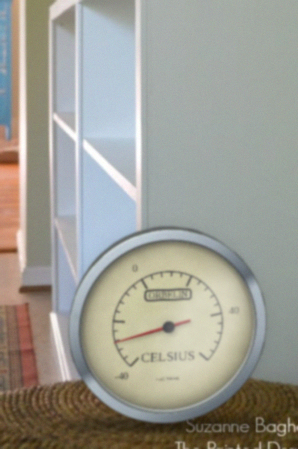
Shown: -28
